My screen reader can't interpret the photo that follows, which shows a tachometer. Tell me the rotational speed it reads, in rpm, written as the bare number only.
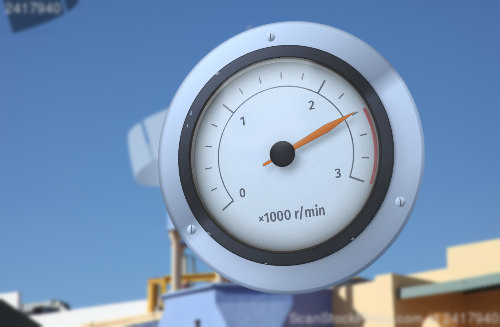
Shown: 2400
